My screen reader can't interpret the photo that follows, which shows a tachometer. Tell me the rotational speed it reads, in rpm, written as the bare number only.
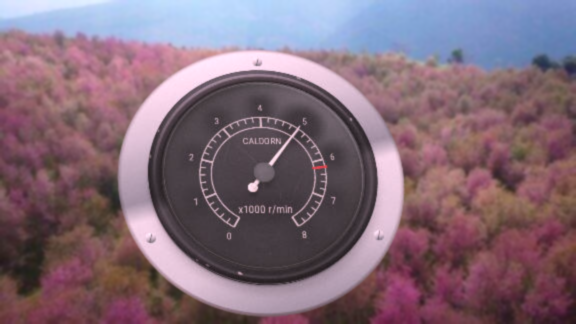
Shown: 5000
